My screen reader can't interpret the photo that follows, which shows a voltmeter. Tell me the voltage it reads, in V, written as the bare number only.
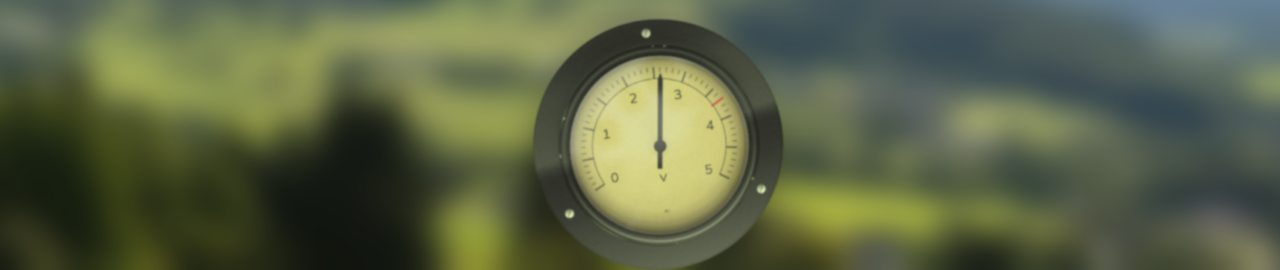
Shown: 2.6
